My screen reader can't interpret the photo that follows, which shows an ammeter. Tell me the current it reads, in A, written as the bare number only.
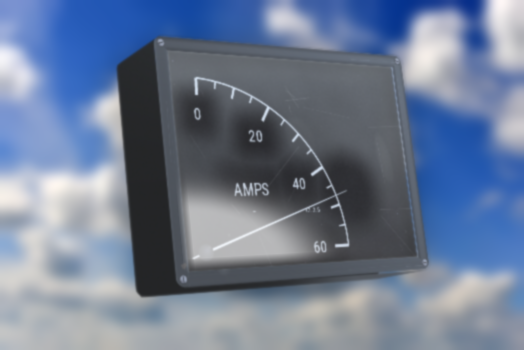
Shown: 47.5
